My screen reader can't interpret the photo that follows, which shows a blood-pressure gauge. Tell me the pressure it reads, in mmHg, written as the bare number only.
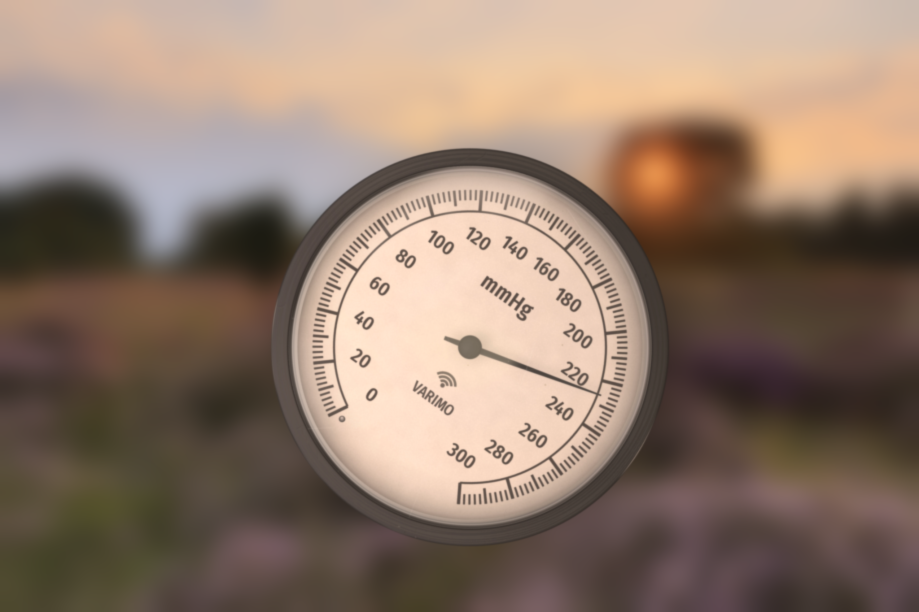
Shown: 226
